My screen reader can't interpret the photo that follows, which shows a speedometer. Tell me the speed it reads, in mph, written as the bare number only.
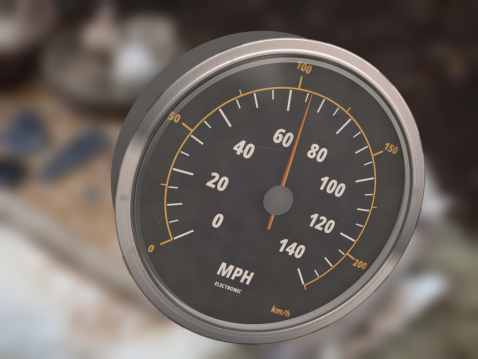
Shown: 65
